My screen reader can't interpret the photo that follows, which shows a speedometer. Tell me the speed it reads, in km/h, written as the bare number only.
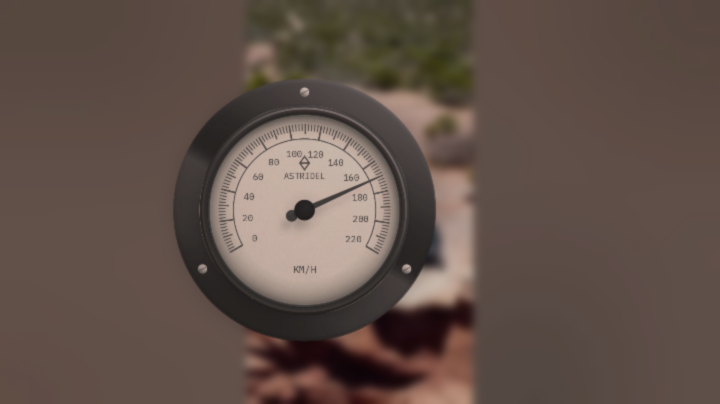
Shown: 170
